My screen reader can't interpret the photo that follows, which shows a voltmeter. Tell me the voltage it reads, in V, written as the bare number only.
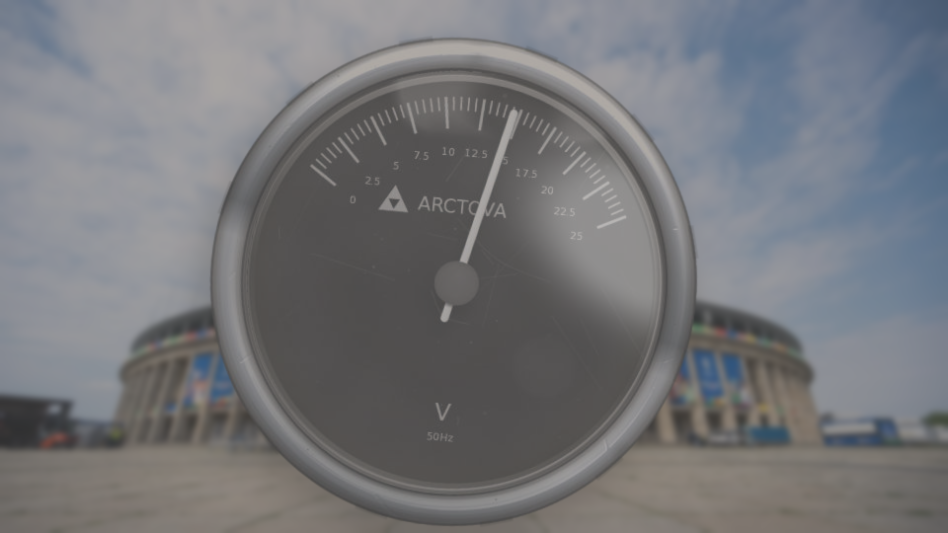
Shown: 14.5
